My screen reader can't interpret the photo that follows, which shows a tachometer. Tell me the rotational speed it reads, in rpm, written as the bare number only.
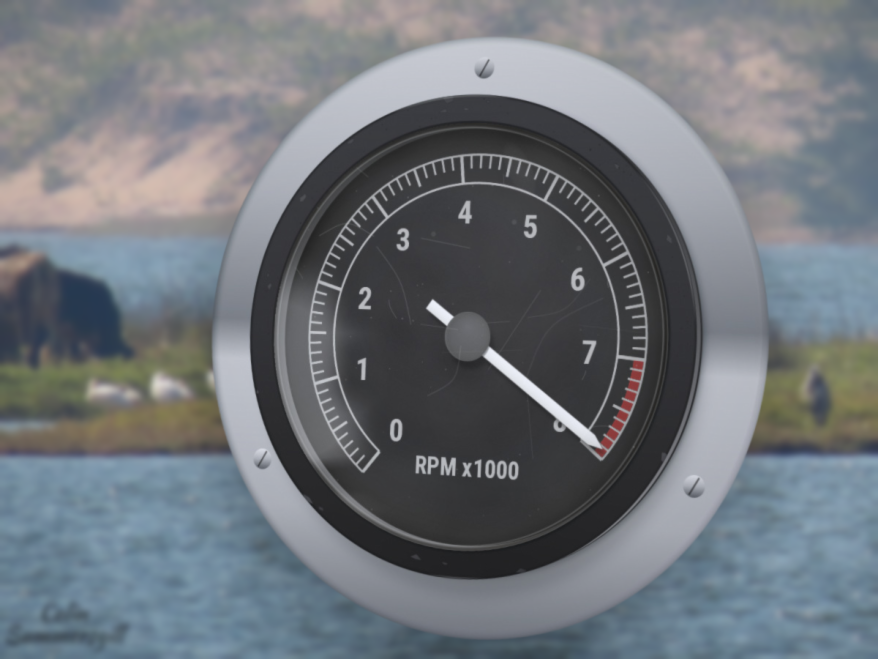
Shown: 7900
